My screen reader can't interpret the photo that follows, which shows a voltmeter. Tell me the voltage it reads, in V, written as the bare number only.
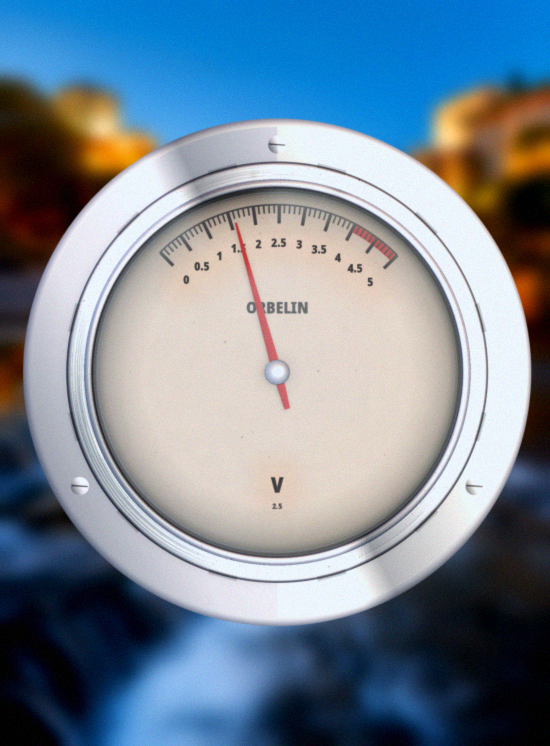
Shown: 1.6
